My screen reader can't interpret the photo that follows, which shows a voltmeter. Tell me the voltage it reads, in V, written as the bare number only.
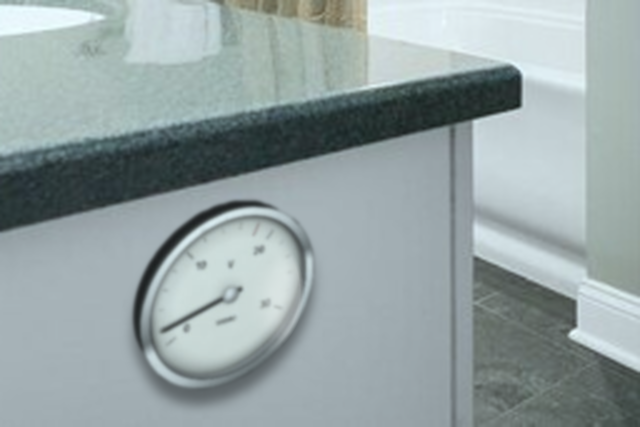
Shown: 2
